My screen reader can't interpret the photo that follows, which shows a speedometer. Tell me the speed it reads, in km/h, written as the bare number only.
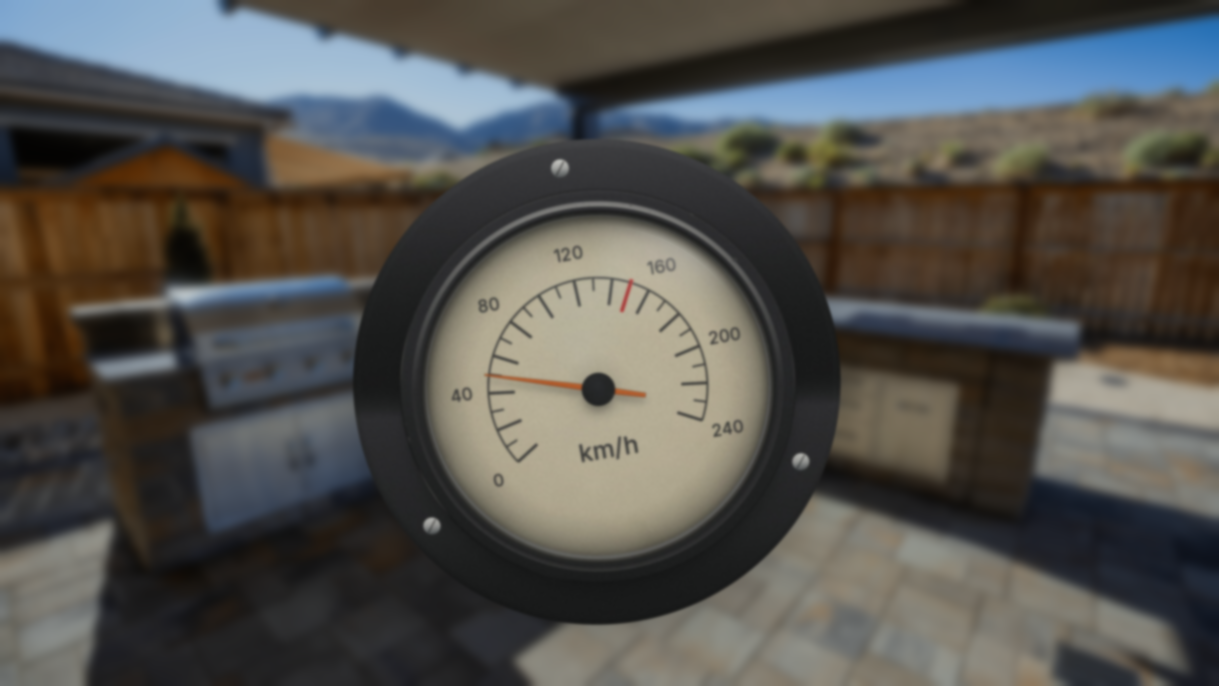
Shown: 50
